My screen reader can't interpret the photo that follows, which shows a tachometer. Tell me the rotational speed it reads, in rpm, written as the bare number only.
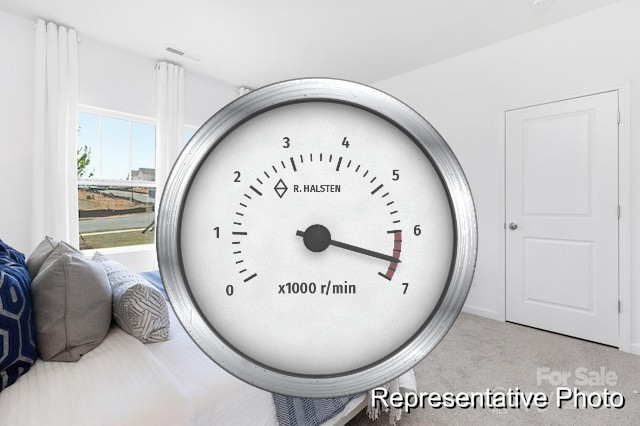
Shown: 6600
